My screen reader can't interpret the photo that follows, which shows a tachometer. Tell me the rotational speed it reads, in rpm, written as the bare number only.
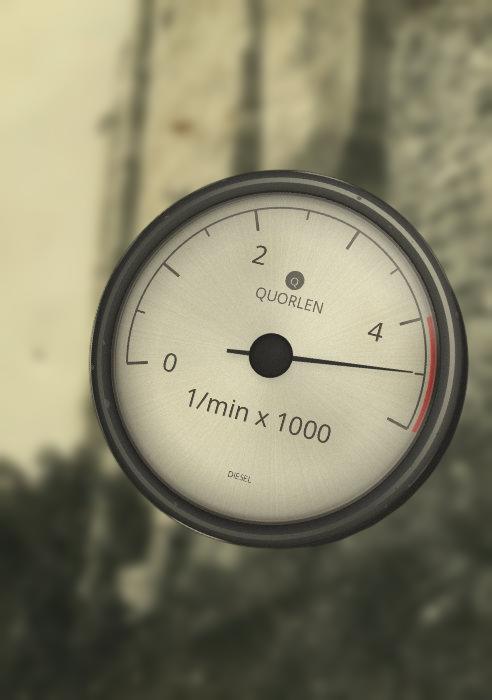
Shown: 4500
